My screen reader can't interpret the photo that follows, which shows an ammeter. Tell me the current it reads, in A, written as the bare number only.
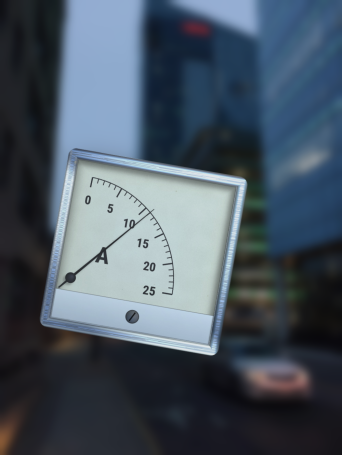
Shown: 11
